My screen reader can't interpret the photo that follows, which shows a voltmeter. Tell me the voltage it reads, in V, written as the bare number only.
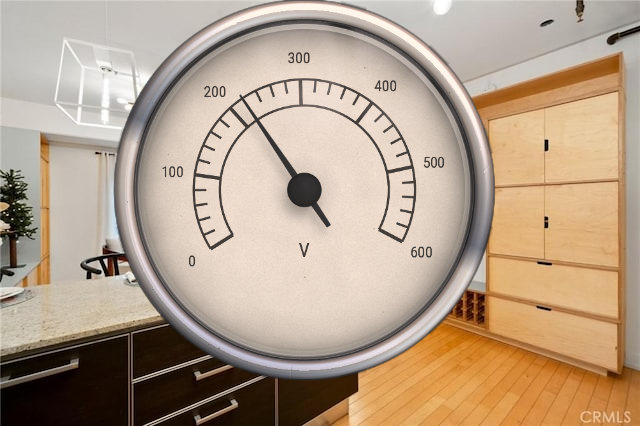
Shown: 220
